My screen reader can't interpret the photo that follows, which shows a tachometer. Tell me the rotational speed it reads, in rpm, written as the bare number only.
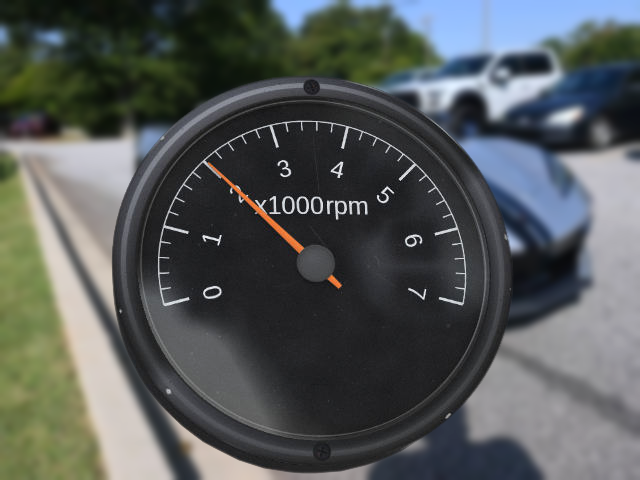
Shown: 2000
